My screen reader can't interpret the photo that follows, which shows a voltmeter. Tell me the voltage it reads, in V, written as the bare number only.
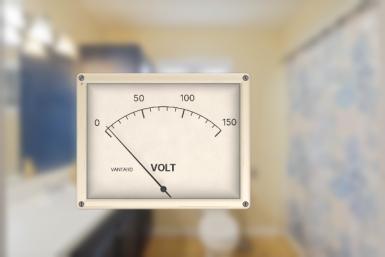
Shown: 5
